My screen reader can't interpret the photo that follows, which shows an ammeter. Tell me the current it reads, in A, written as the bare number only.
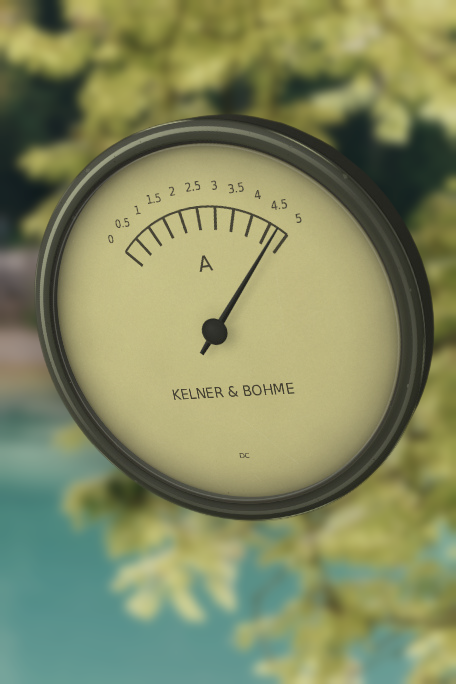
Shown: 4.75
